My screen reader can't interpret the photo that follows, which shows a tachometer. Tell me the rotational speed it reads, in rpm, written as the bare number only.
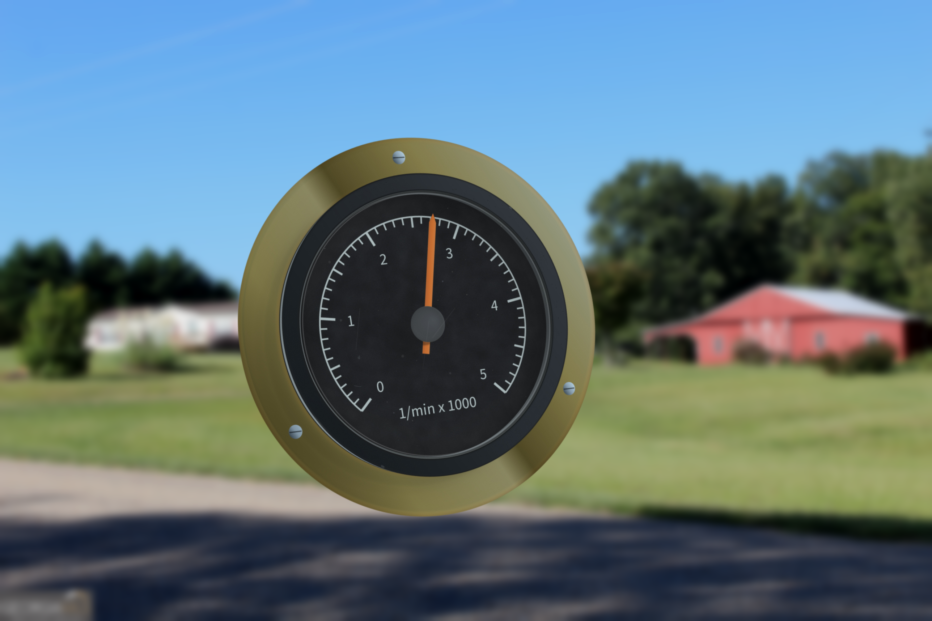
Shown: 2700
